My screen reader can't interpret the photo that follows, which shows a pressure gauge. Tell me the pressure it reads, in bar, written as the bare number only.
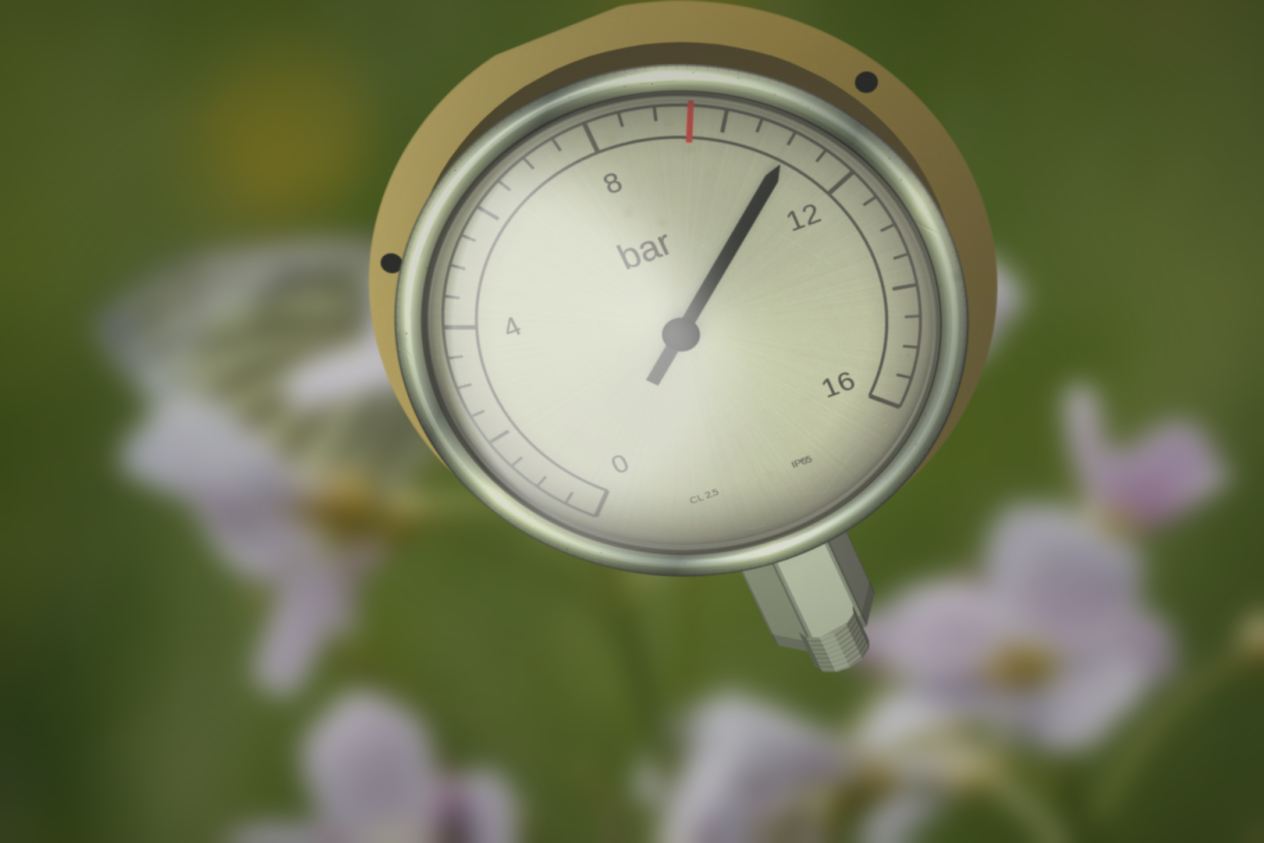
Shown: 11
